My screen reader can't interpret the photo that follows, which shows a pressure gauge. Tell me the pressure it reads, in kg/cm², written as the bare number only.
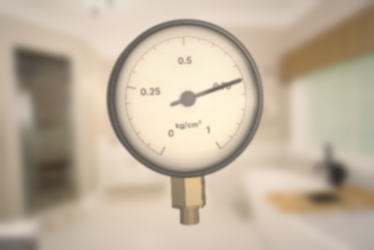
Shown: 0.75
